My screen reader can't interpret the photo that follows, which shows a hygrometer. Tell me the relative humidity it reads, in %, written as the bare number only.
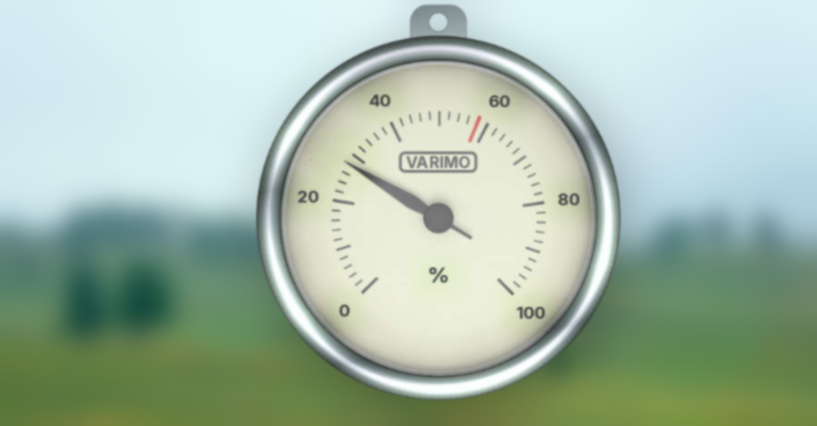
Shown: 28
